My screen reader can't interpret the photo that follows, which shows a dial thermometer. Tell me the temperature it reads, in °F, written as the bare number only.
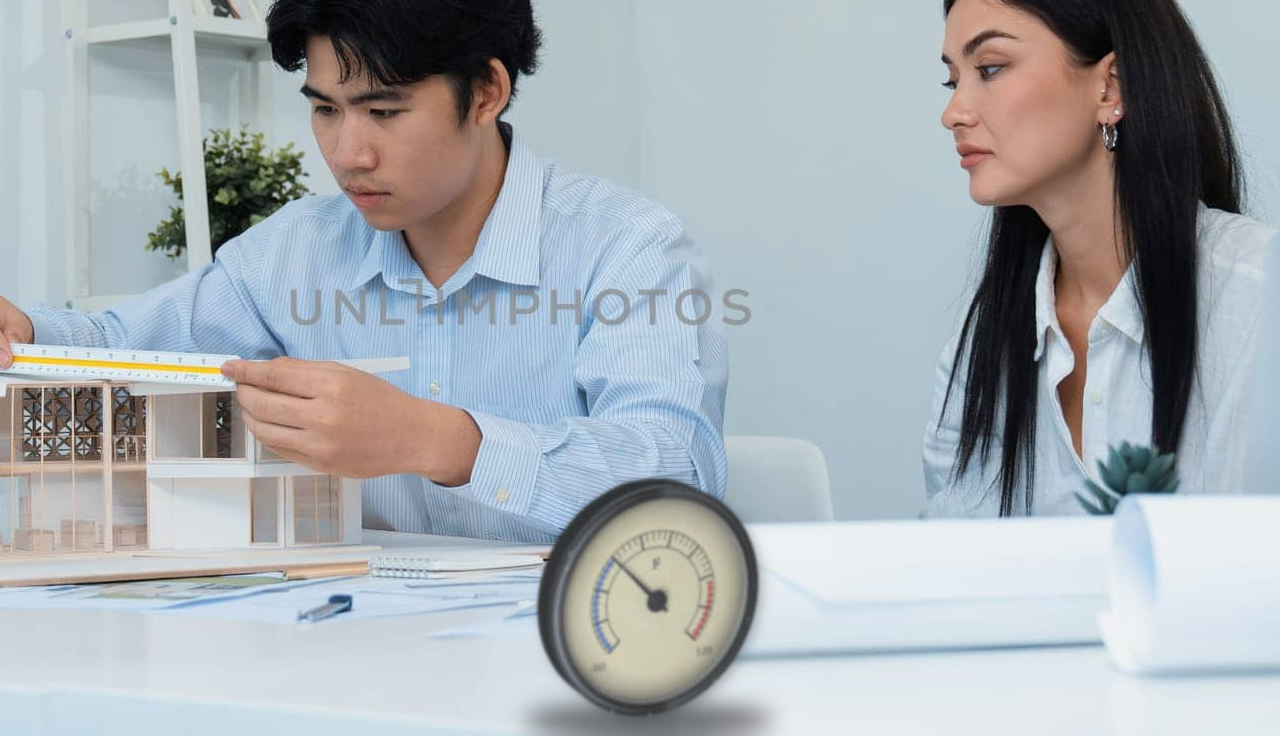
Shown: 0
